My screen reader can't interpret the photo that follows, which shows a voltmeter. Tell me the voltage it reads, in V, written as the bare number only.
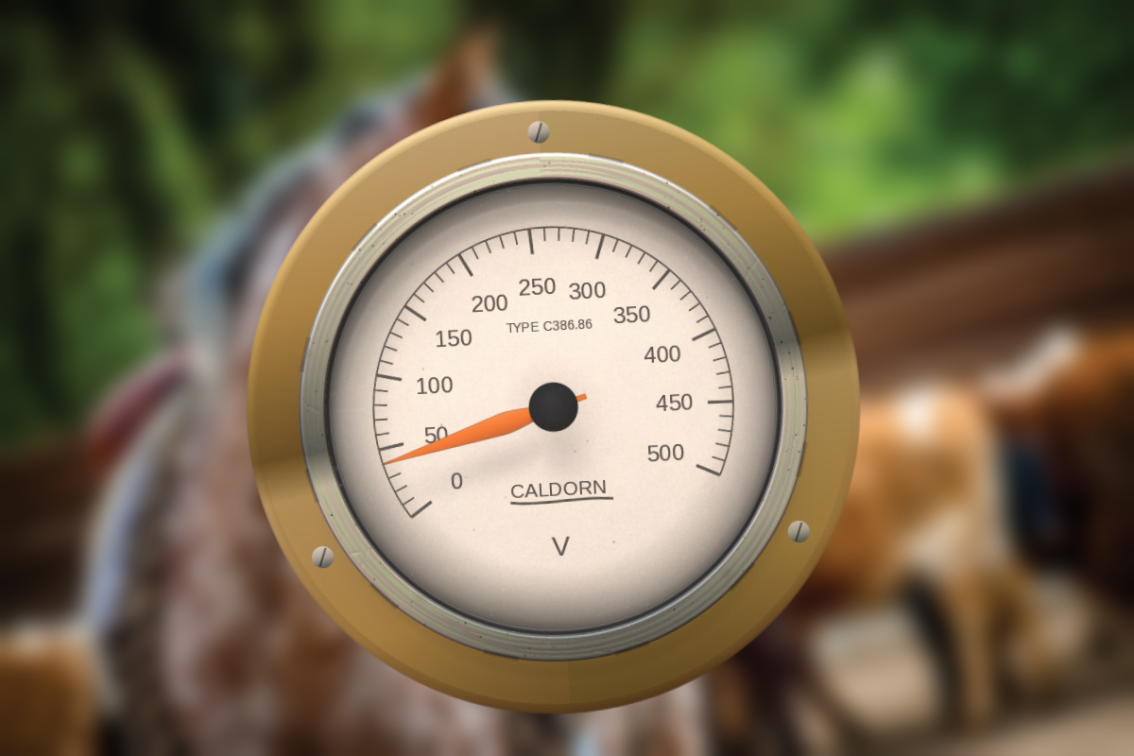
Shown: 40
